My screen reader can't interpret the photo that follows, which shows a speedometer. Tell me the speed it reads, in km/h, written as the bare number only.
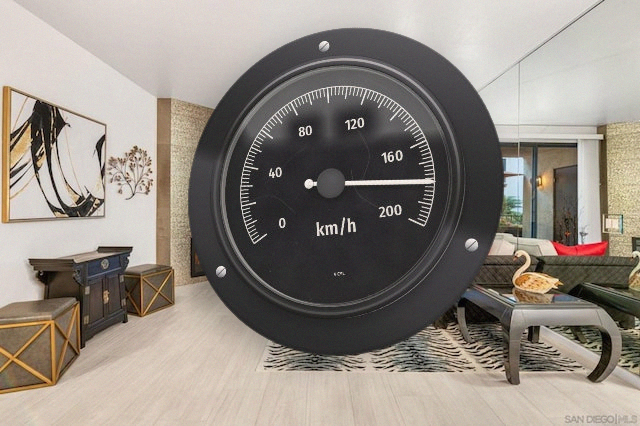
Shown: 180
